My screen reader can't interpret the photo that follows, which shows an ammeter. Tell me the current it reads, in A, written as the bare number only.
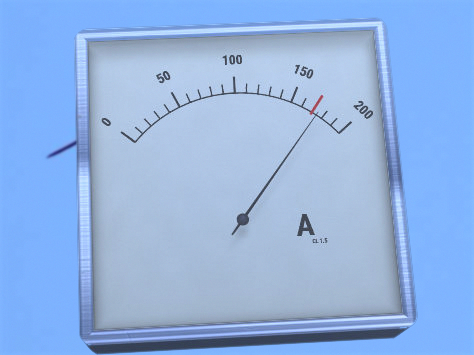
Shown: 175
